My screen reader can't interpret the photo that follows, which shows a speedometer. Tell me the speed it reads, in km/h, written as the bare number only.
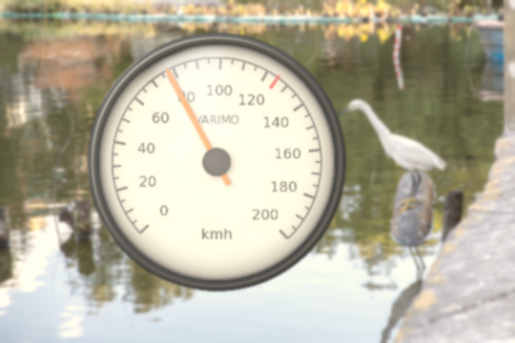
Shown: 77.5
